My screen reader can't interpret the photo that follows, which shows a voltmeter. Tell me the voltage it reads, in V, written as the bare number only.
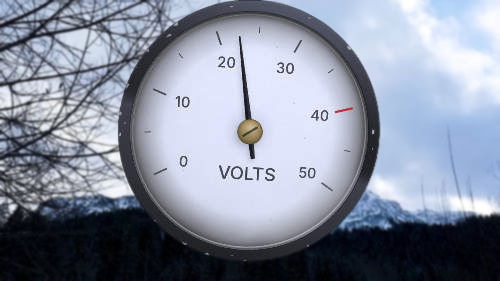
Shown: 22.5
